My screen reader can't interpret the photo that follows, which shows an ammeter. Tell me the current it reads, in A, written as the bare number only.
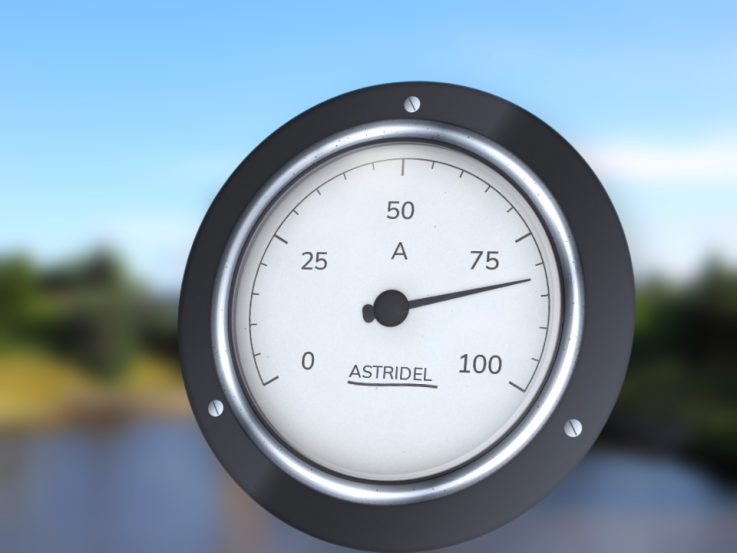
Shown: 82.5
